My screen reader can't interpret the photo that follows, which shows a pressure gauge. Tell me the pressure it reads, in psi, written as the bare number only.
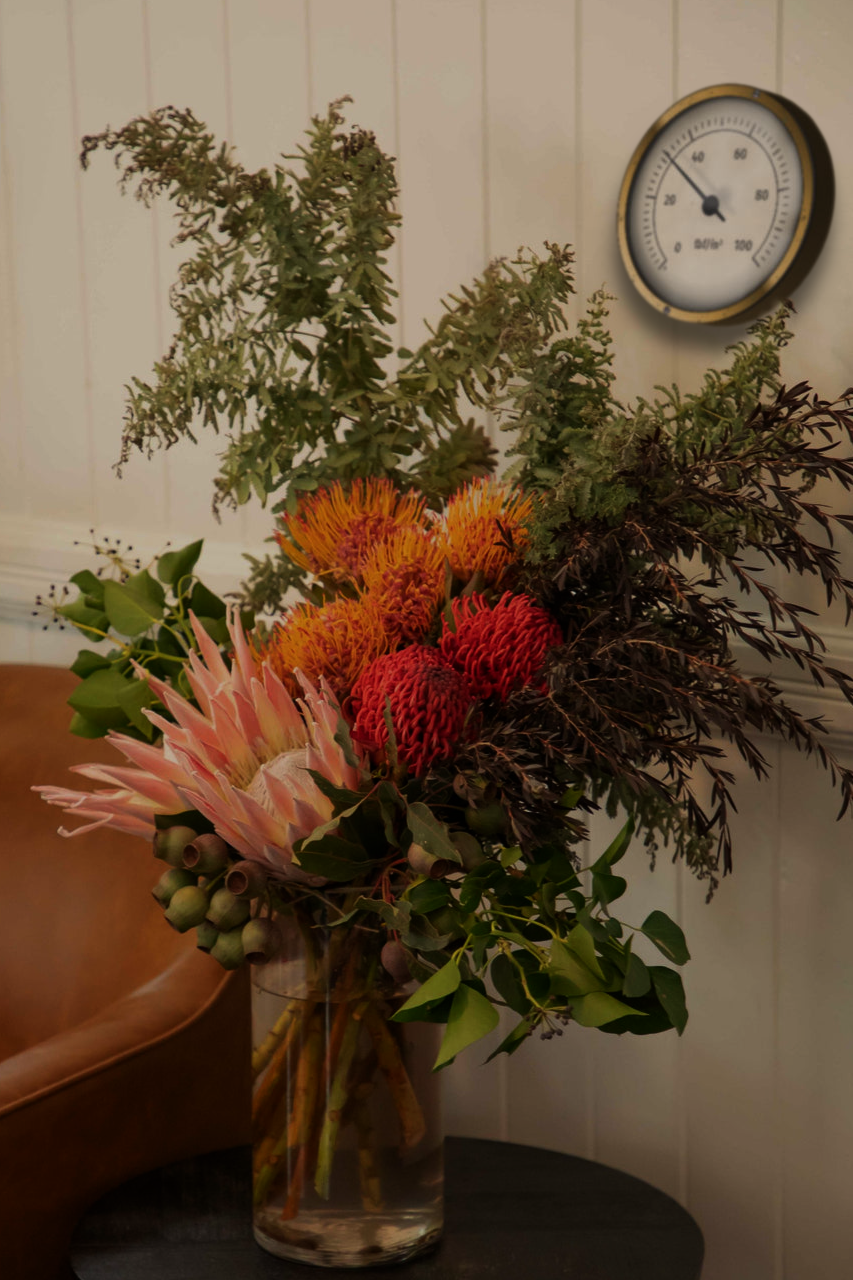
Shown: 32
